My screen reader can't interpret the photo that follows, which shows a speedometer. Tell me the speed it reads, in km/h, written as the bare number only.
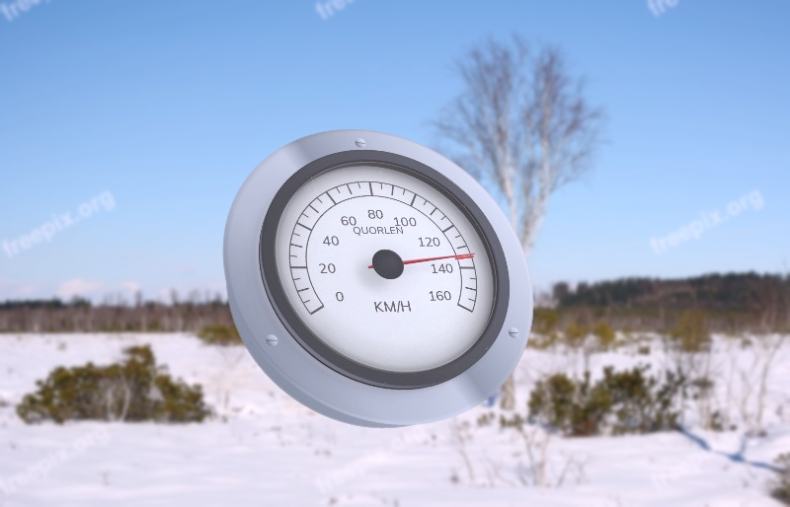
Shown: 135
